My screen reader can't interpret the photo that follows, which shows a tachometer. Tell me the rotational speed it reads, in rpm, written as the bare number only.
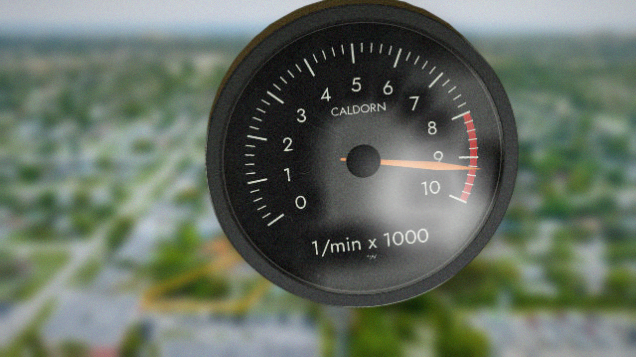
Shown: 9200
